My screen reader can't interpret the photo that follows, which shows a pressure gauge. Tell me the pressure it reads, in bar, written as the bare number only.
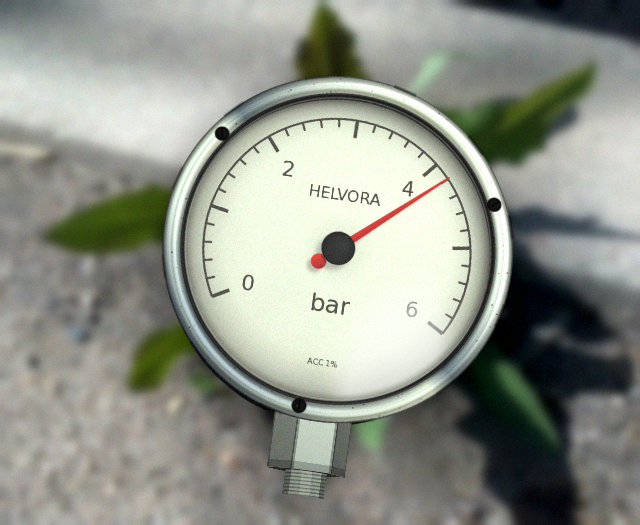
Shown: 4.2
